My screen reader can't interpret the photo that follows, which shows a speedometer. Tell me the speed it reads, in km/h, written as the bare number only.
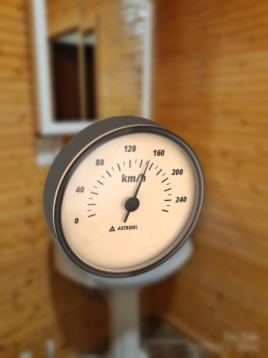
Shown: 150
